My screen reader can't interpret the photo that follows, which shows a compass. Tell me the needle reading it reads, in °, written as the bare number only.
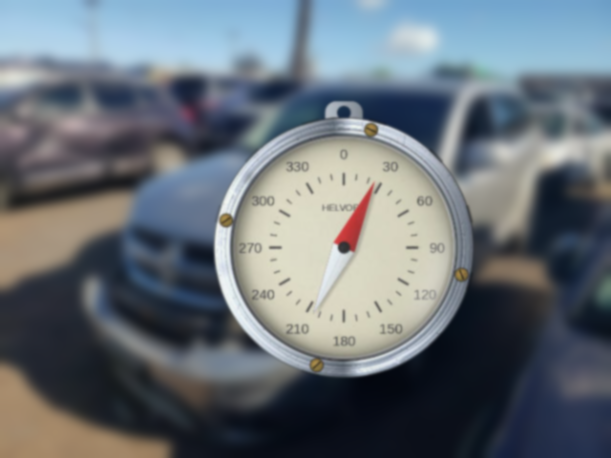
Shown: 25
